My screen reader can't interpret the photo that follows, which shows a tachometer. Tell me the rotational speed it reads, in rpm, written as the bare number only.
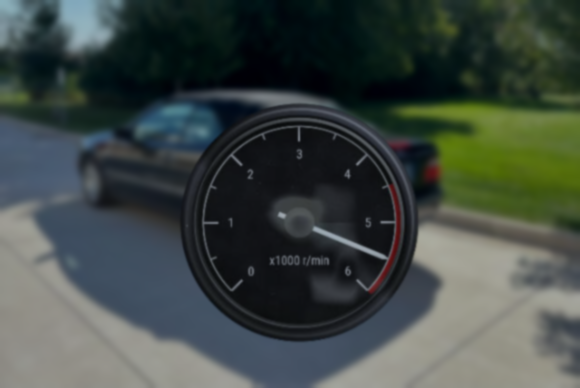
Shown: 5500
